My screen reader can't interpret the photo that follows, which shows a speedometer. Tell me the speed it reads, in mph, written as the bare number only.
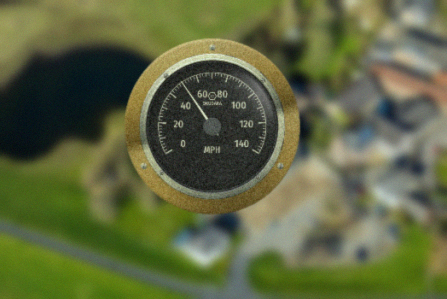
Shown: 50
